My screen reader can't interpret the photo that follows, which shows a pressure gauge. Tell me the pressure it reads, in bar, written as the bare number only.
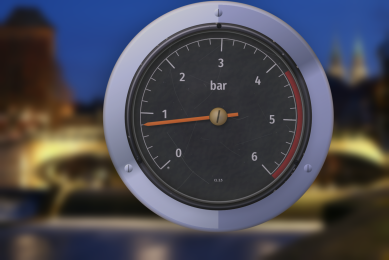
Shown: 0.8
